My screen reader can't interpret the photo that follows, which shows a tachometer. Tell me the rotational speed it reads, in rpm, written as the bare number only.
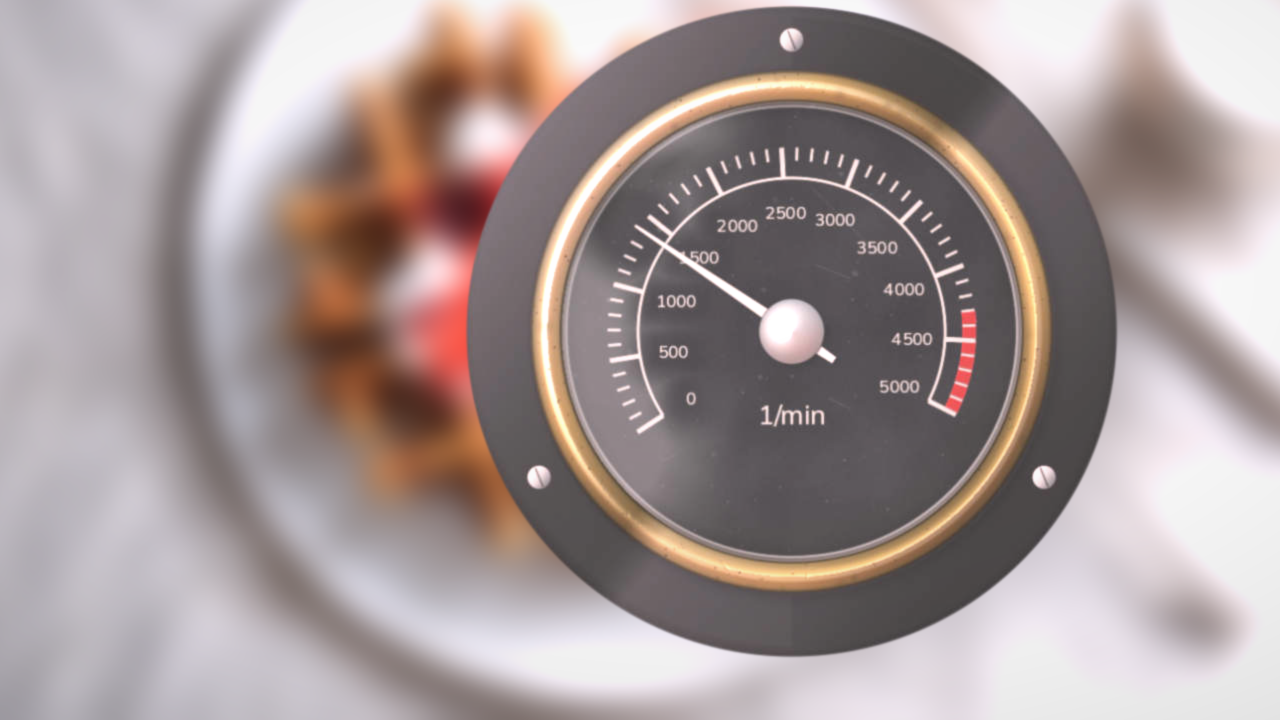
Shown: 1400
